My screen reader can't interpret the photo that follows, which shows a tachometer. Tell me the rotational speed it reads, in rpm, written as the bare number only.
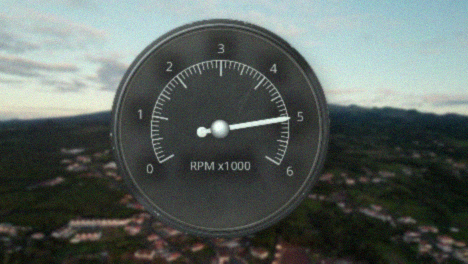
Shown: 5000
